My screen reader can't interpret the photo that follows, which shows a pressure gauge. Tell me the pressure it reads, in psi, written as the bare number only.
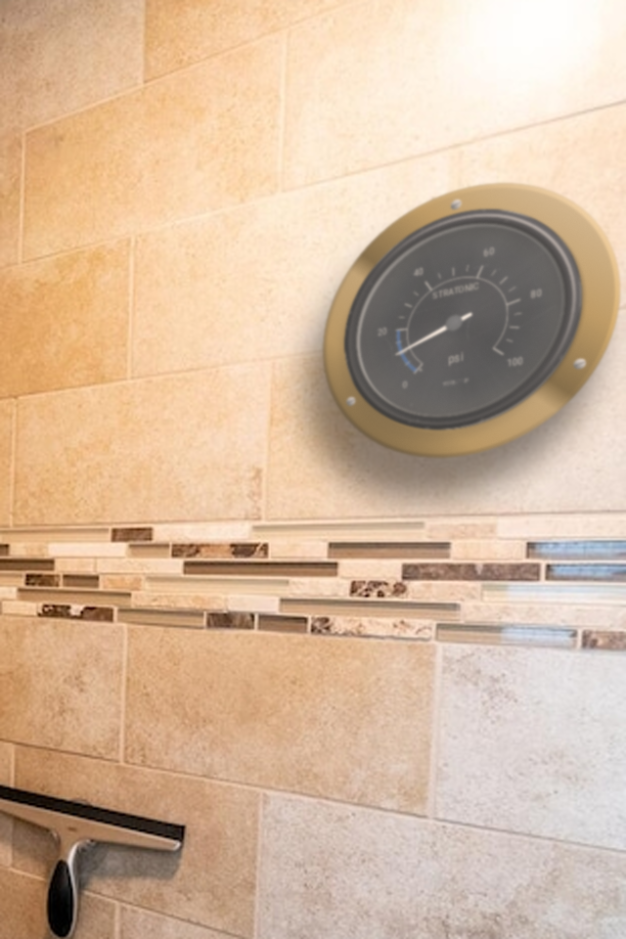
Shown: 10
